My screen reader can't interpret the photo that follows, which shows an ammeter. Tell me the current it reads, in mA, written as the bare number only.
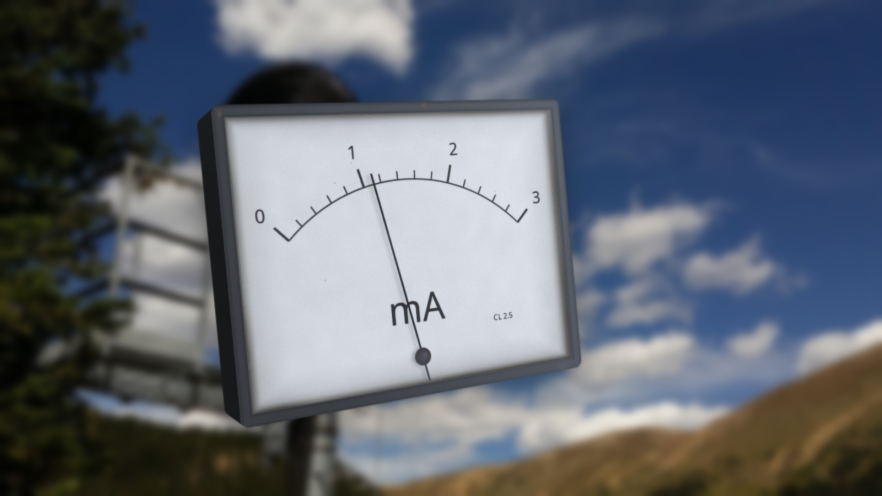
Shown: 1.1
